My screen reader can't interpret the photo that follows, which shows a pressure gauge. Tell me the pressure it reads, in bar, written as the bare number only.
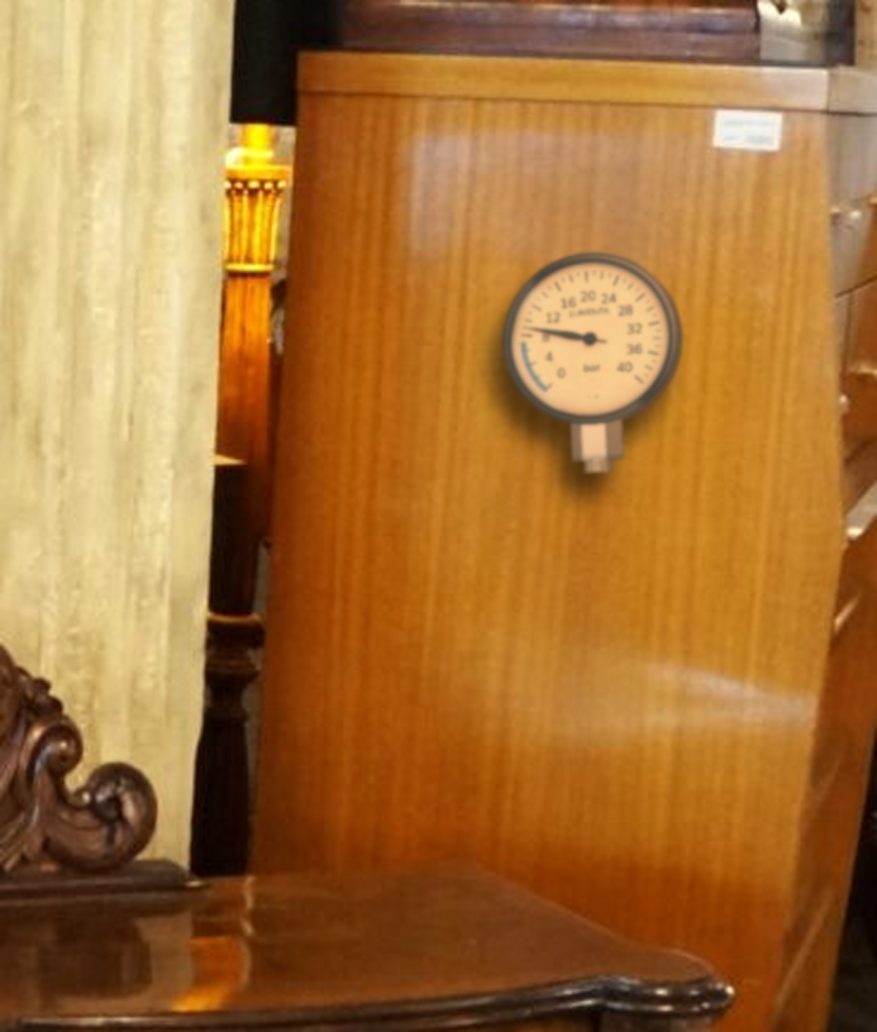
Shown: 9
